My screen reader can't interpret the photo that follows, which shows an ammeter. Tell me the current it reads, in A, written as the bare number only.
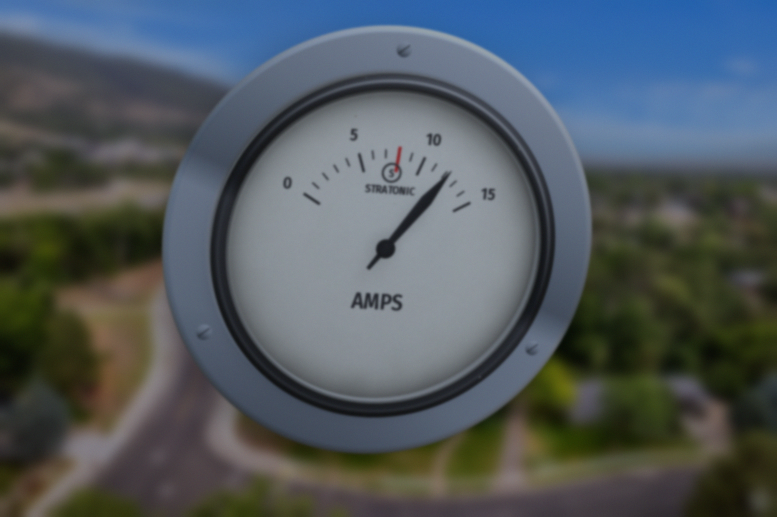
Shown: 12
